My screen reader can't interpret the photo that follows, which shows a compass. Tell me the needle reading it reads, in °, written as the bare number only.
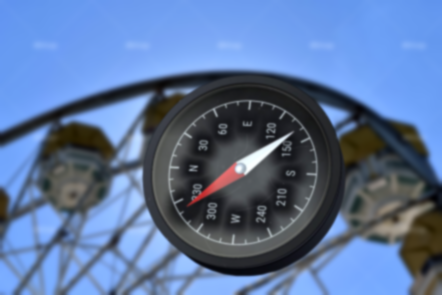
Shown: 320
